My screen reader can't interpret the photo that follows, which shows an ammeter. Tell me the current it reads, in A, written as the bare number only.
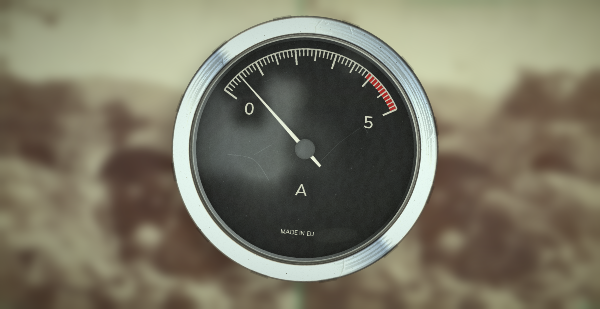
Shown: 0.5
